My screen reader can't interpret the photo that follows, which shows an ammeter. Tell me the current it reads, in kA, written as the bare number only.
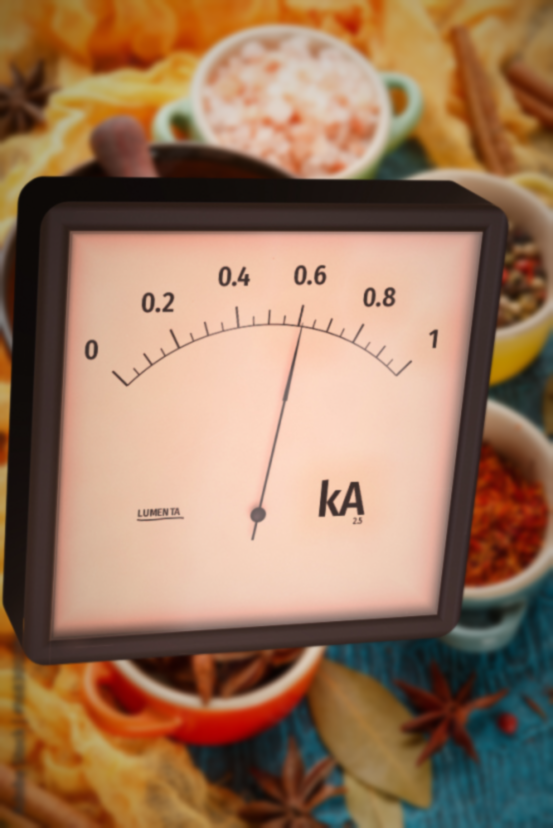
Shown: 0.6
